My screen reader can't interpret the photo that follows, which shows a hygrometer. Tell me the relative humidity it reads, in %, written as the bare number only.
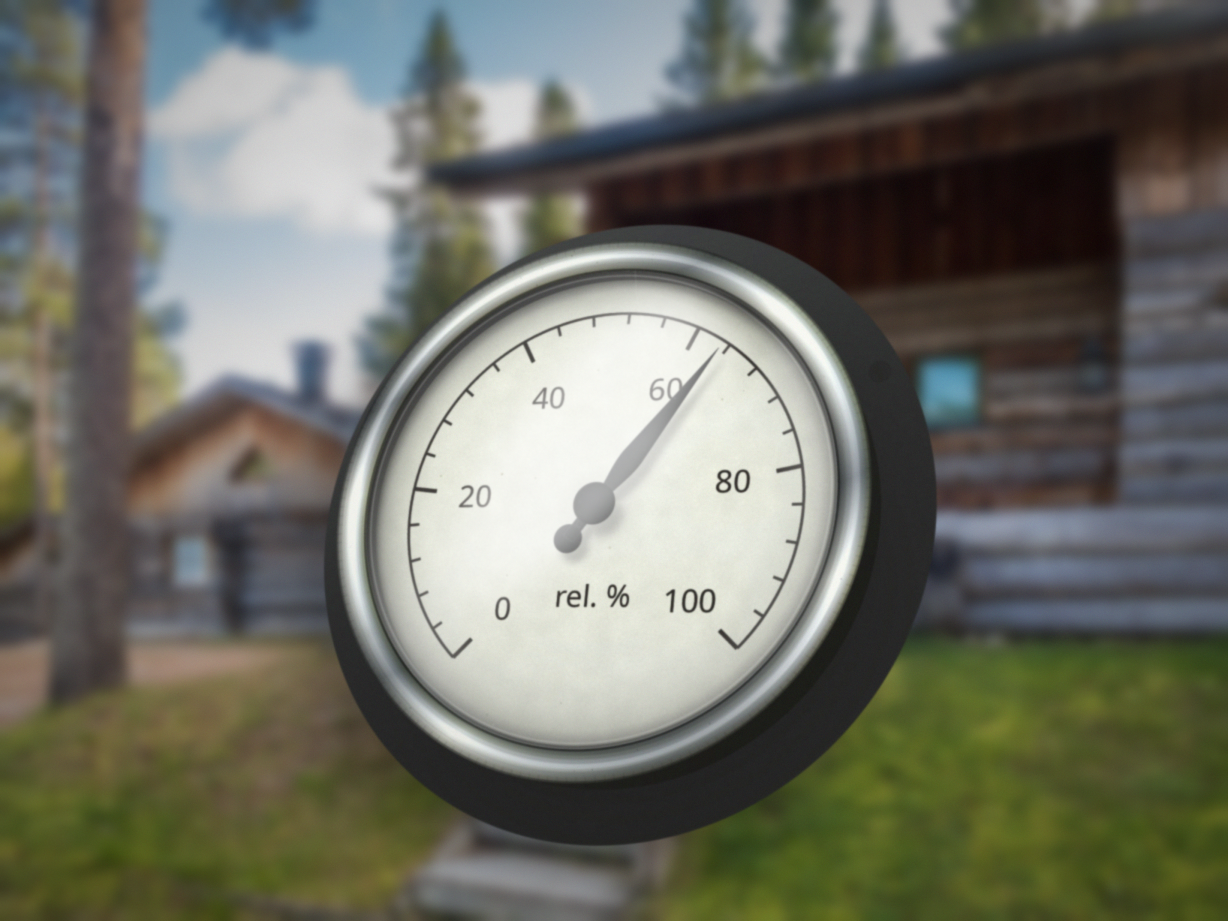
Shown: 64
